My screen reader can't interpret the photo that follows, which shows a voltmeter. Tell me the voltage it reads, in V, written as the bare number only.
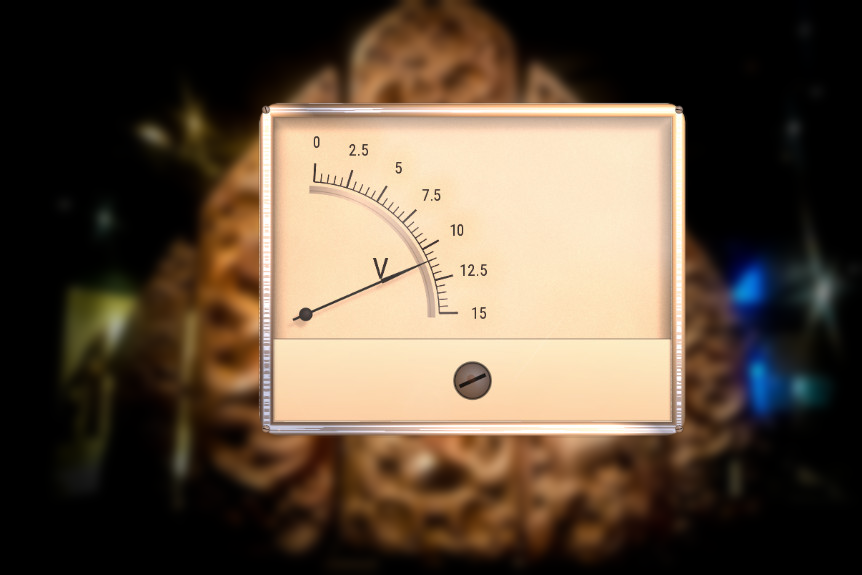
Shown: 11
